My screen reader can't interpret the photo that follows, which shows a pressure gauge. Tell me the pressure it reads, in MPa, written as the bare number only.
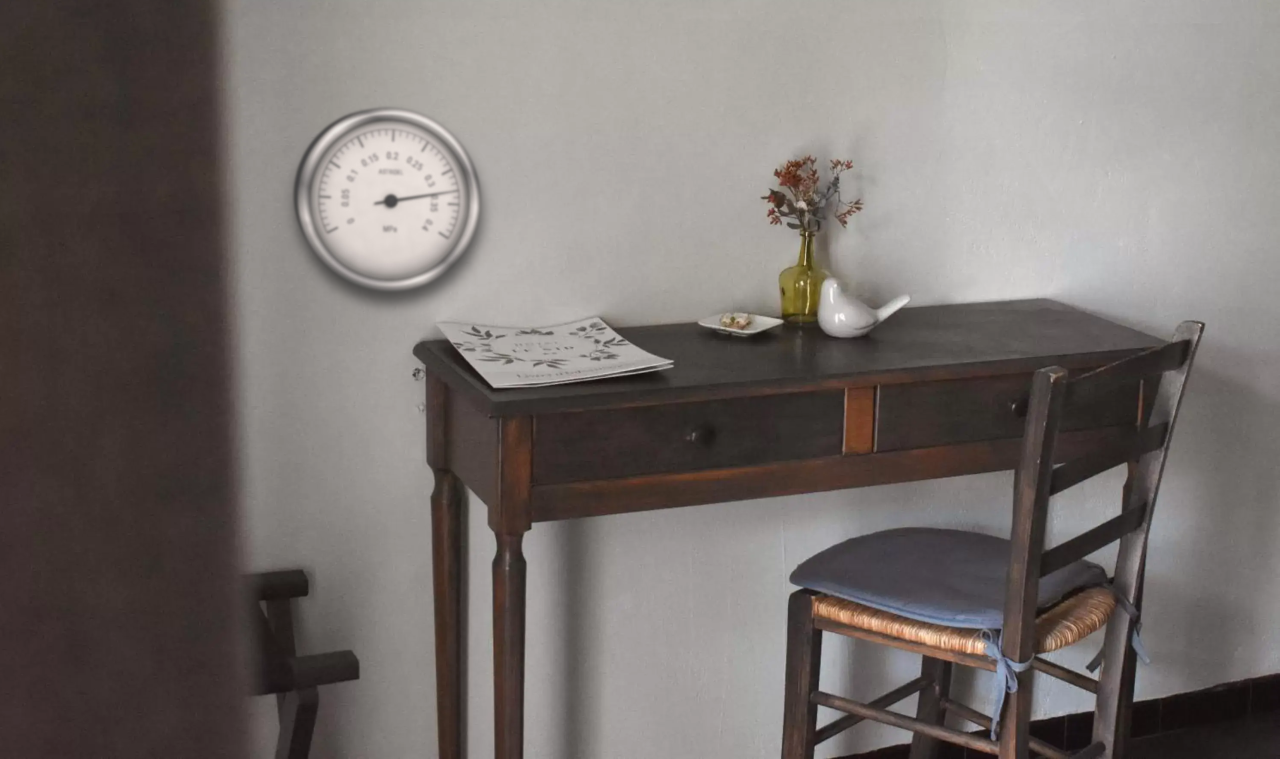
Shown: 0.33
